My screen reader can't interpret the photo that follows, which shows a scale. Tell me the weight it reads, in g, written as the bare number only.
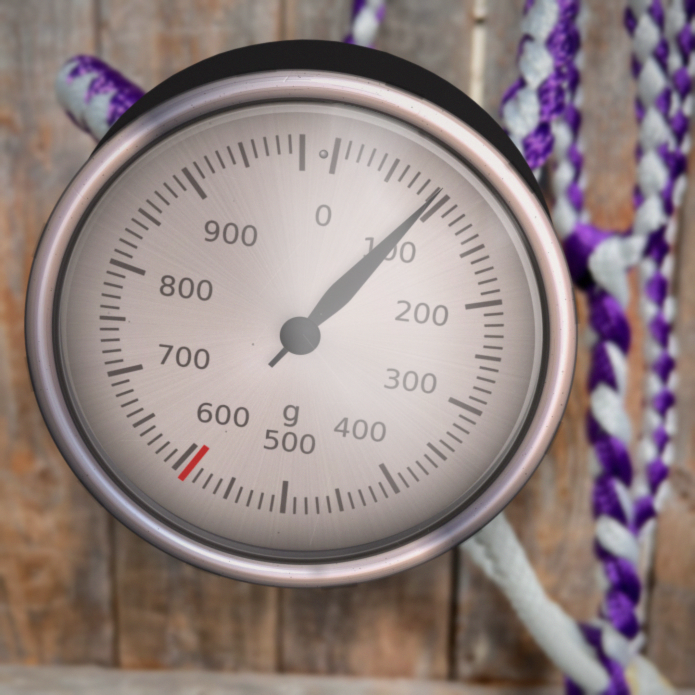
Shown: 90
